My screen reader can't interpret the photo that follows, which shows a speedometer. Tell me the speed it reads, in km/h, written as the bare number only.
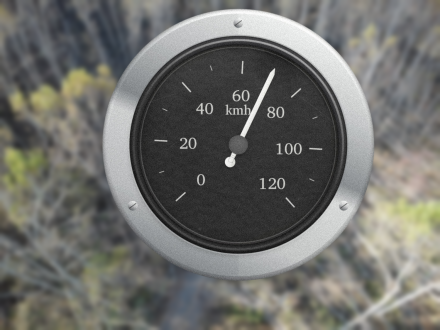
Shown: 70
